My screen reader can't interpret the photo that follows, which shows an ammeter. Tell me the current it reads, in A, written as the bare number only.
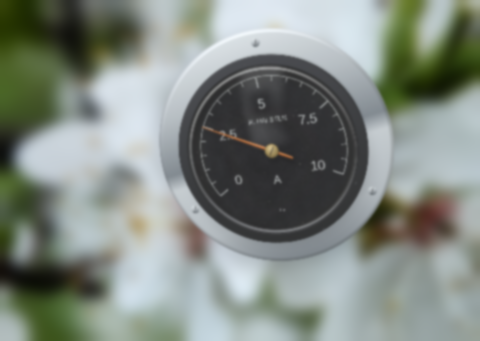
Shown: 2.5
